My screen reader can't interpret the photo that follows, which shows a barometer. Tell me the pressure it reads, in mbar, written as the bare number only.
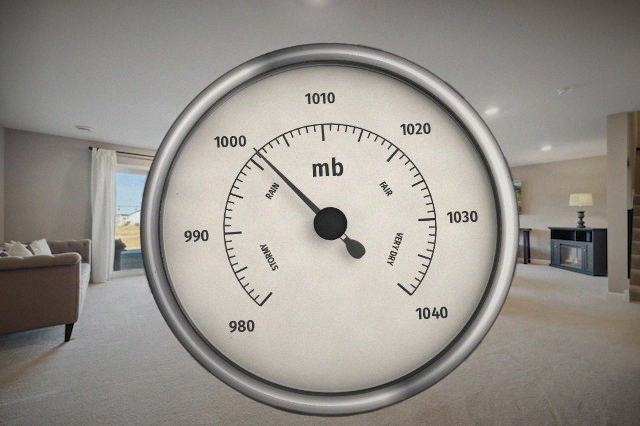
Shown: 1001
